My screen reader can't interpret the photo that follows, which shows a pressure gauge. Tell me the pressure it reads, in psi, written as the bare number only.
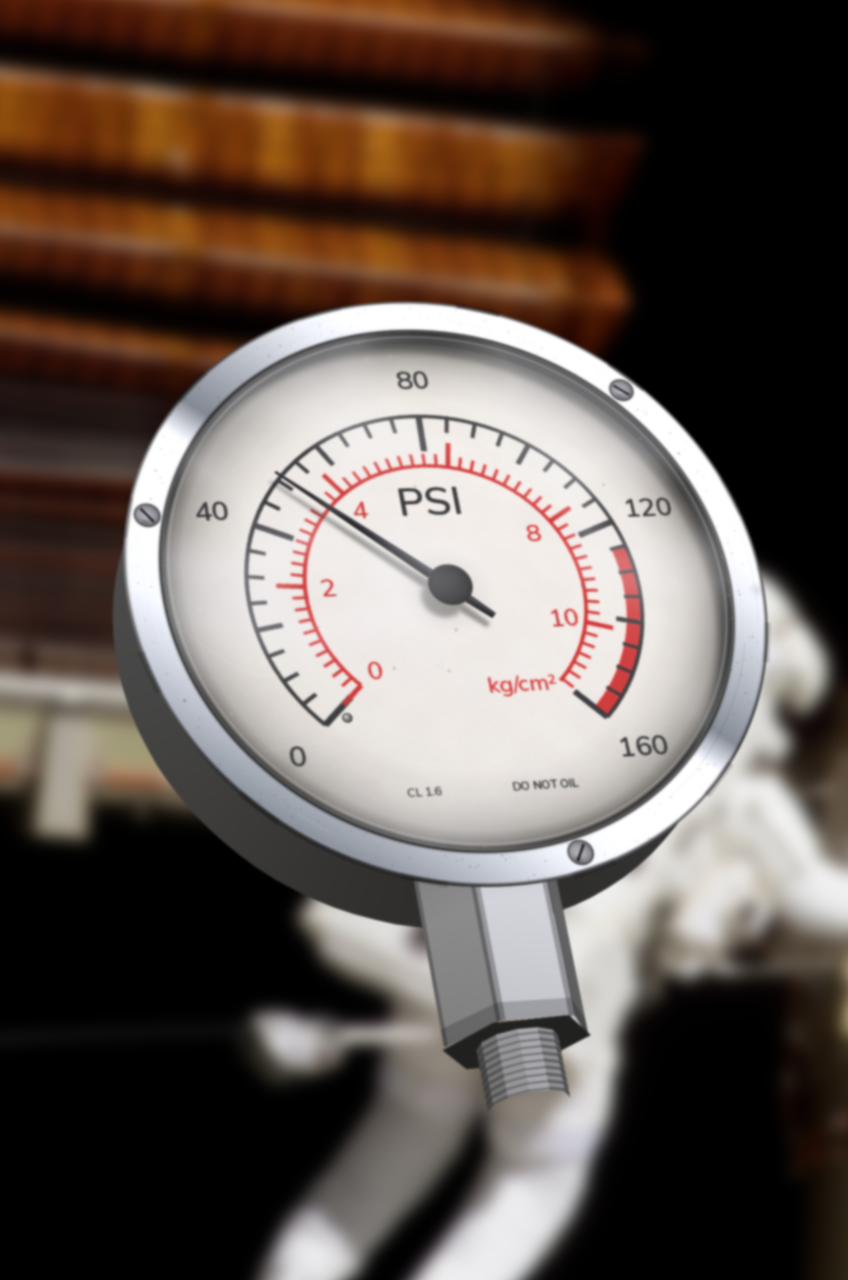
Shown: 50
